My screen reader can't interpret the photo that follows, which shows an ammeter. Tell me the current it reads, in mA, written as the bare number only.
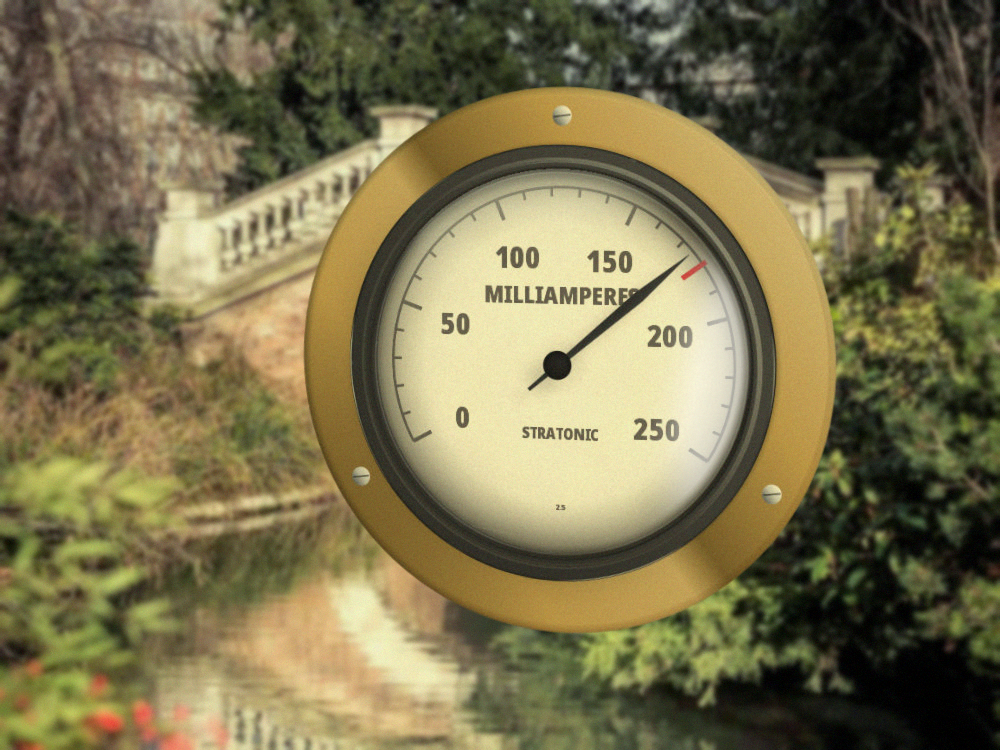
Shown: 175
